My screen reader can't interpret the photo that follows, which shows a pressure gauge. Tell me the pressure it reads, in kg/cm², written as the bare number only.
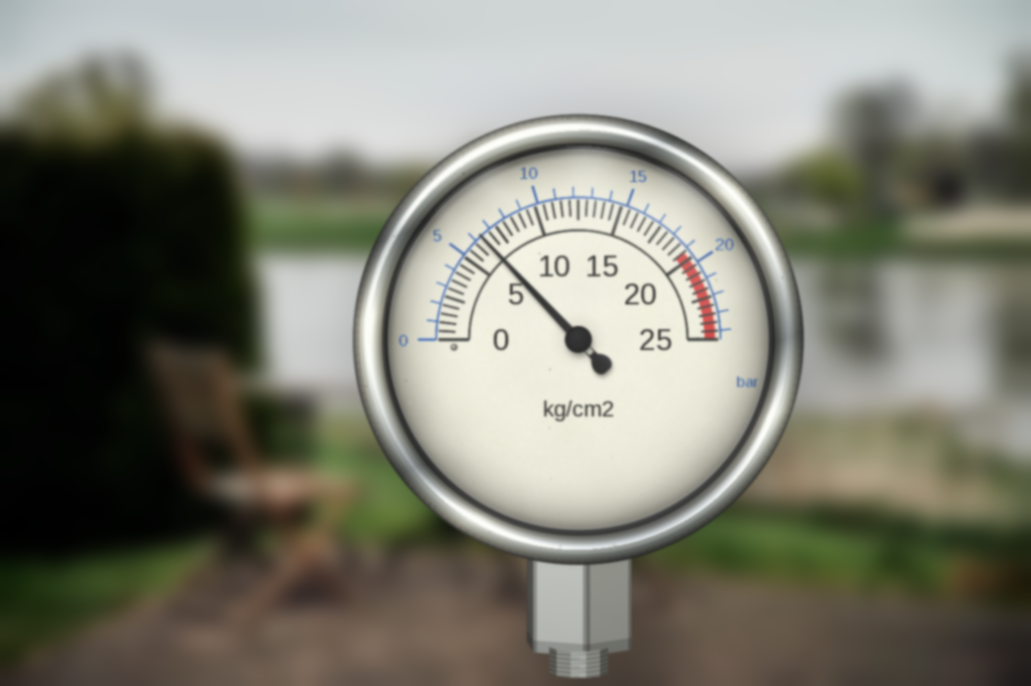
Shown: 6.5
